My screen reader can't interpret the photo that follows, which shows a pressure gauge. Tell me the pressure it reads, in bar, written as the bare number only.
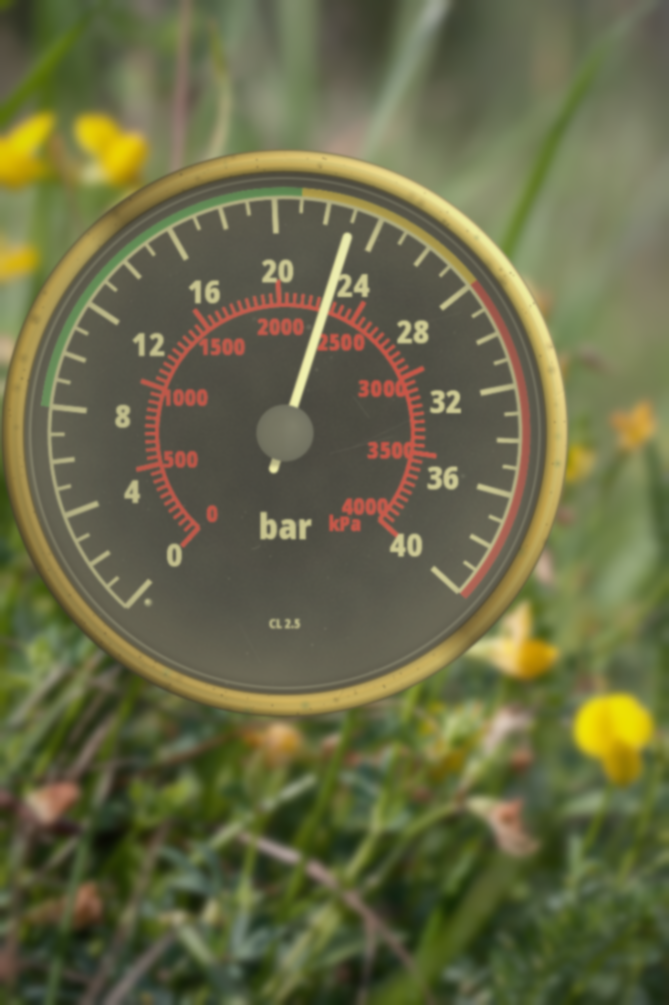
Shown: 23
